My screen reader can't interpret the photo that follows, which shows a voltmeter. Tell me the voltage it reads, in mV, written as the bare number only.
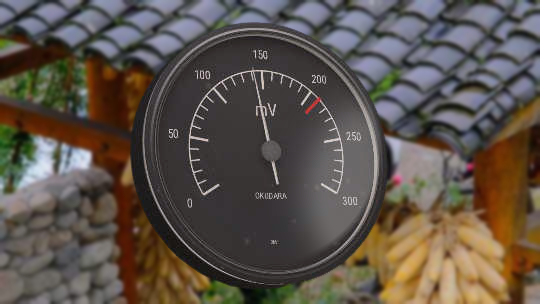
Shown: 140
